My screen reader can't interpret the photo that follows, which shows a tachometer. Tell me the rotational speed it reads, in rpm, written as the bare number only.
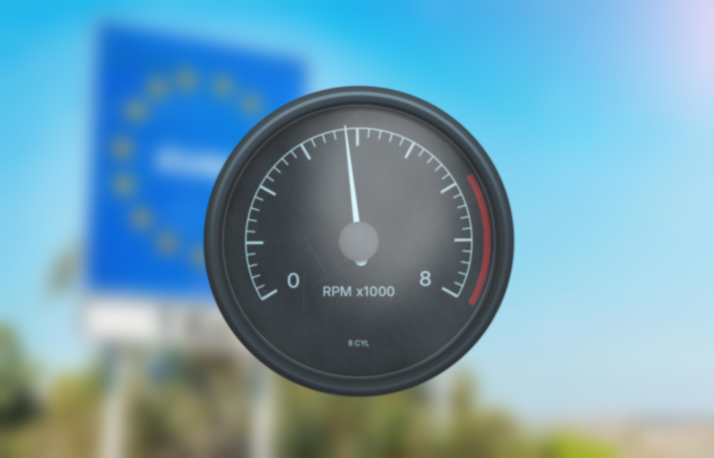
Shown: 3800
